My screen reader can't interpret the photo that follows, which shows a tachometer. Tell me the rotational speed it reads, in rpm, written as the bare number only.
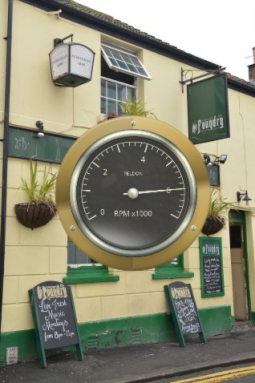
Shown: 6000
